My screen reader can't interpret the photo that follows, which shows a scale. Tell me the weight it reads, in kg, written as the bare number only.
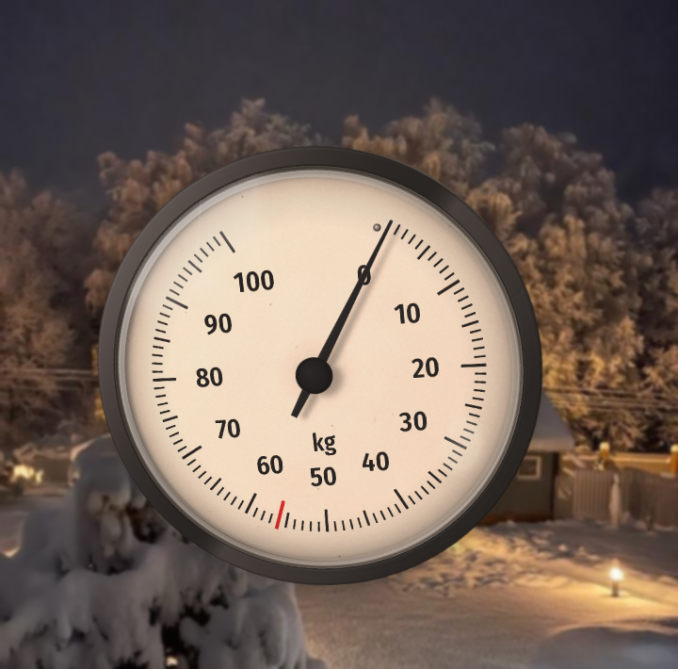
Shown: 0
